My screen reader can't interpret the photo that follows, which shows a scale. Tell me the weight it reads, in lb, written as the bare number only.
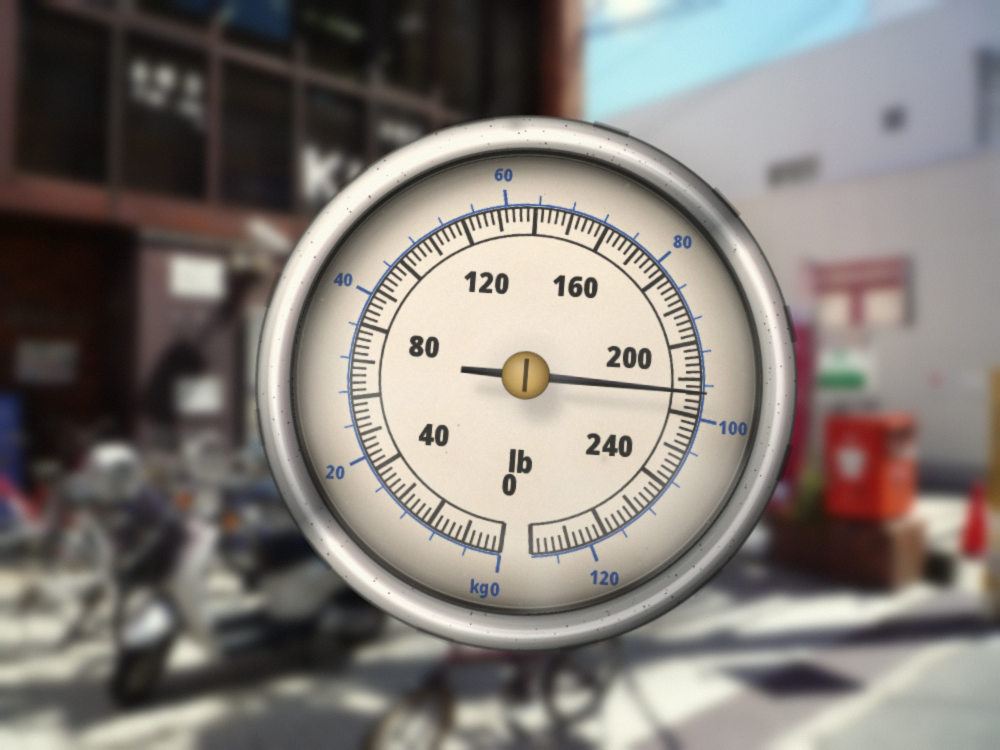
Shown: 214
